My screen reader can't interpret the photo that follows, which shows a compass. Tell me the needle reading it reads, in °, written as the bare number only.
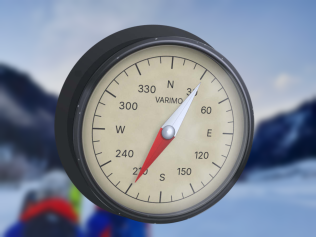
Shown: 210
